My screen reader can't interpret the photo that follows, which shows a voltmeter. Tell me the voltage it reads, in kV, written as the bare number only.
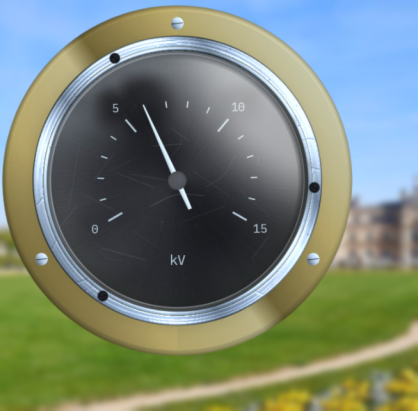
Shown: 6
